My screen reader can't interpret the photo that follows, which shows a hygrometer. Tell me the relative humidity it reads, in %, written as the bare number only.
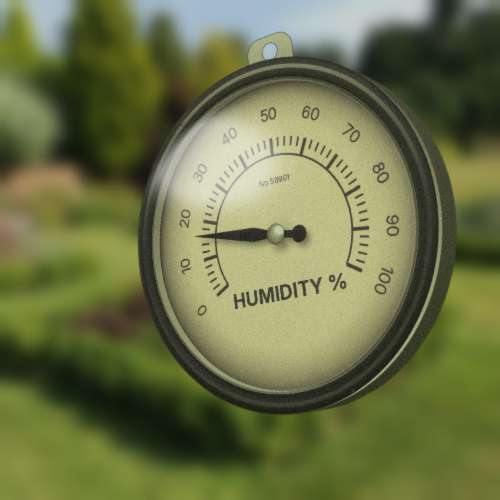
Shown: 16
